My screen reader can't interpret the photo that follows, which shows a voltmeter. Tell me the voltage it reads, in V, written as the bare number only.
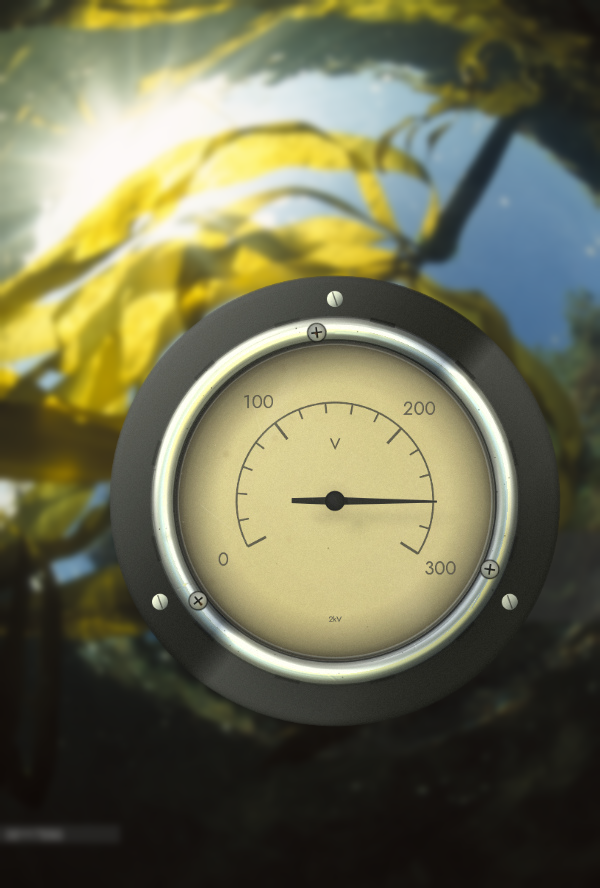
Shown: 260
